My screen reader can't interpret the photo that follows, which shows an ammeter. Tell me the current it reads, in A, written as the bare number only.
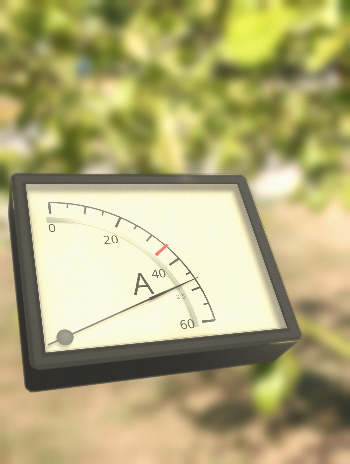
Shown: 47.5
